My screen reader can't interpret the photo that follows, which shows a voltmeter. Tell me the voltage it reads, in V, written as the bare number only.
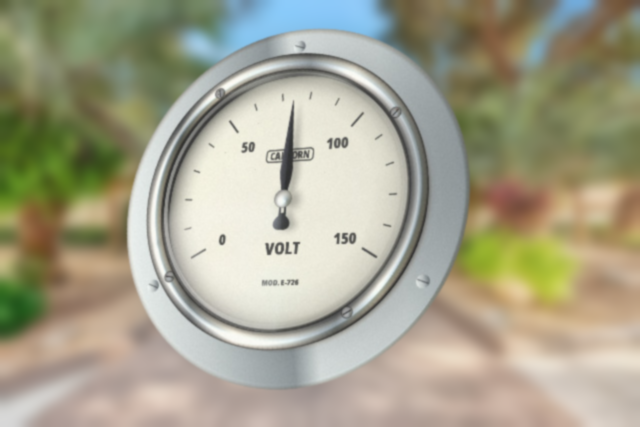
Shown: 75
